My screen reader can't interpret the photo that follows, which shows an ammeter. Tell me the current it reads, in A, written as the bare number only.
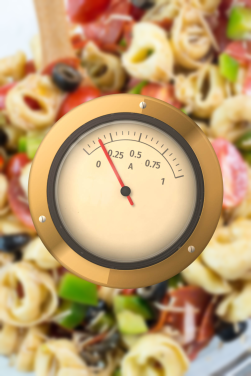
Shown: 0.15
